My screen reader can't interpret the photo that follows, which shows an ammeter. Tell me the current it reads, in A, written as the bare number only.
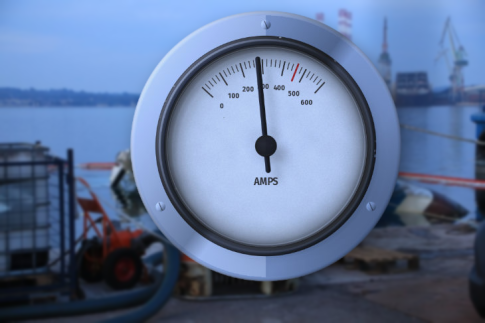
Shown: 280
